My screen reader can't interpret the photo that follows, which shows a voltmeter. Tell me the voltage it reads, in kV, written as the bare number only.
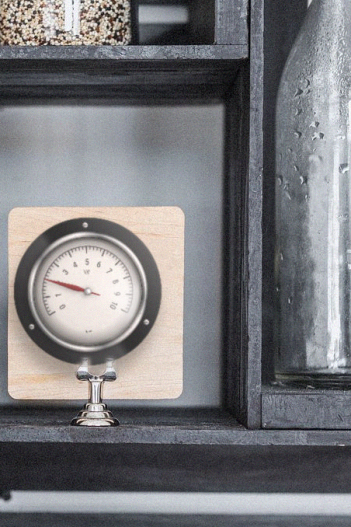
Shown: 2
